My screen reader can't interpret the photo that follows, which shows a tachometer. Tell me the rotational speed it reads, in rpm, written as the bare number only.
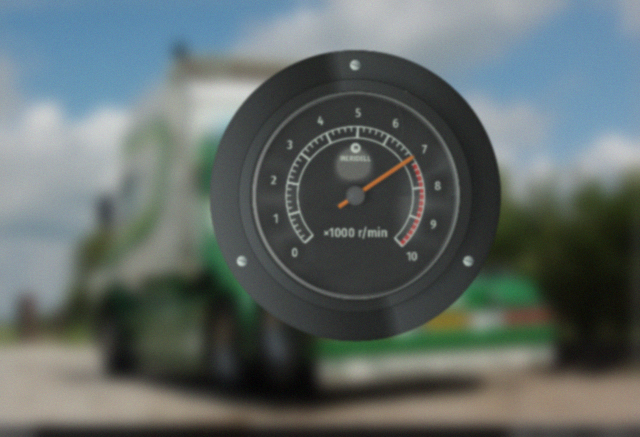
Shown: 7000
